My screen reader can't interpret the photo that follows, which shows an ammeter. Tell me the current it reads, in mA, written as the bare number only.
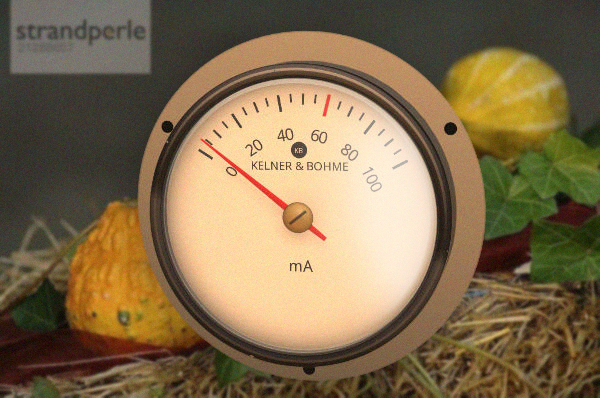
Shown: 5
